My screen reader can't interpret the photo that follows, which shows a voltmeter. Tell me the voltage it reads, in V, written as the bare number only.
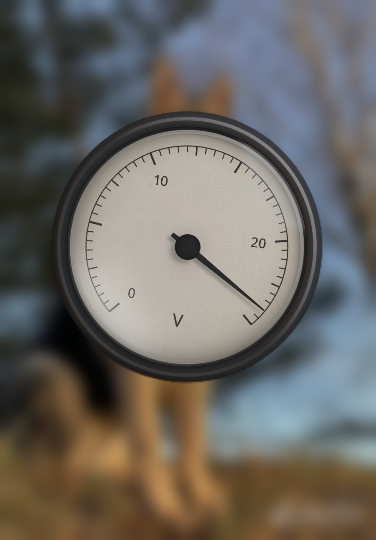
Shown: 24
